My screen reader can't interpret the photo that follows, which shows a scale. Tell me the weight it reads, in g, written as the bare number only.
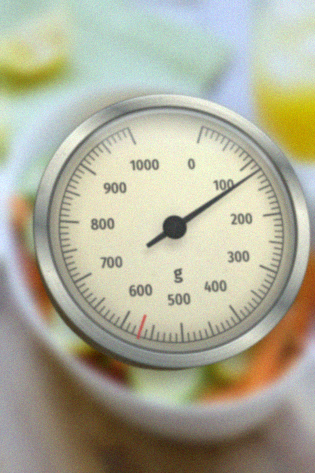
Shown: 120
